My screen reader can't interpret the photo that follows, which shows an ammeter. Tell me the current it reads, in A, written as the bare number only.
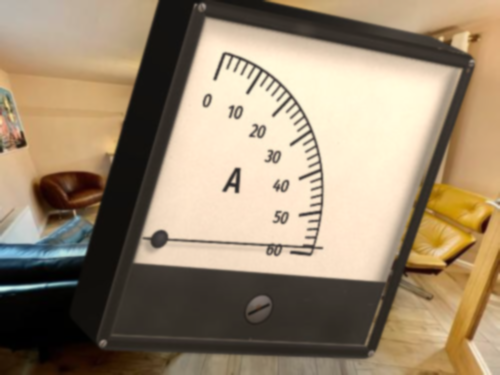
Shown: 58
